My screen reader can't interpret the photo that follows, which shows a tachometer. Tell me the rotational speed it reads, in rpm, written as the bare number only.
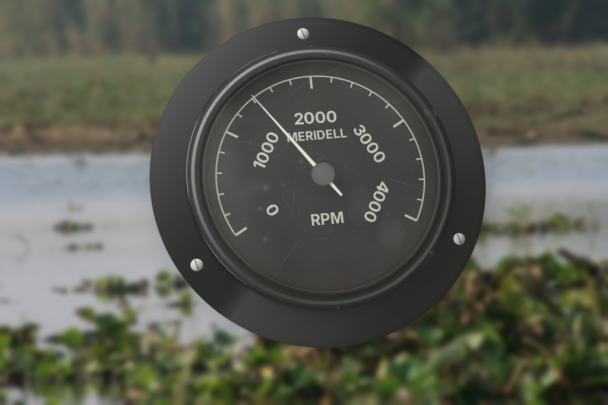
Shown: 1400
